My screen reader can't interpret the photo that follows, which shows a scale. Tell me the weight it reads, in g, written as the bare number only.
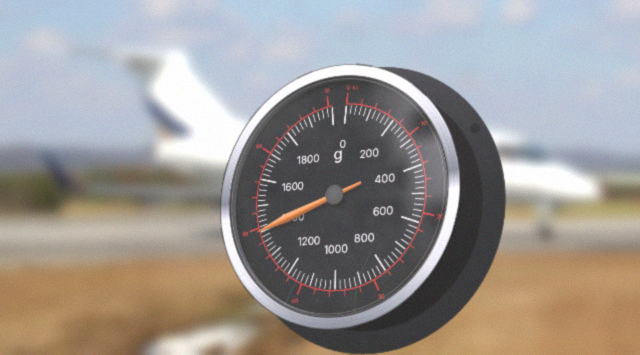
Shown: 1400
